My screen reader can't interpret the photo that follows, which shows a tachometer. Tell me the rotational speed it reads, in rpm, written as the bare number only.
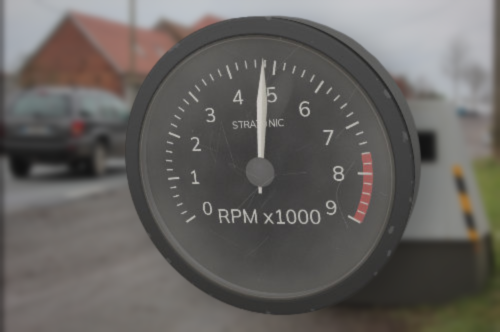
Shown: 4800
